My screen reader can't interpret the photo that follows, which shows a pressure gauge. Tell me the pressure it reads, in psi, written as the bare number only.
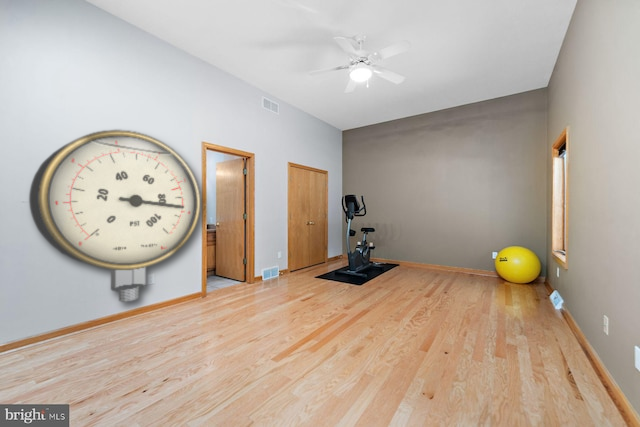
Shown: 85
